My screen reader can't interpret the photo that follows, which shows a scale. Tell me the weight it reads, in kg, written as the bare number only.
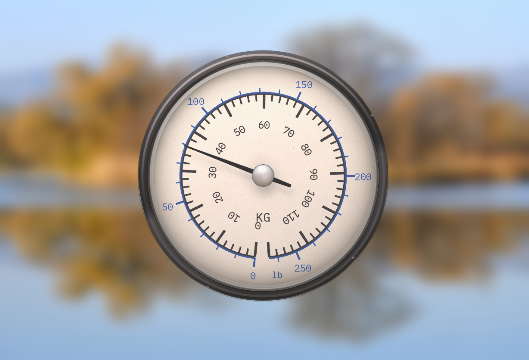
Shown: 36
